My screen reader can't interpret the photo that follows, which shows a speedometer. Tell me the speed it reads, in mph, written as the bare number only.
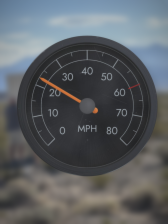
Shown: 22.5
